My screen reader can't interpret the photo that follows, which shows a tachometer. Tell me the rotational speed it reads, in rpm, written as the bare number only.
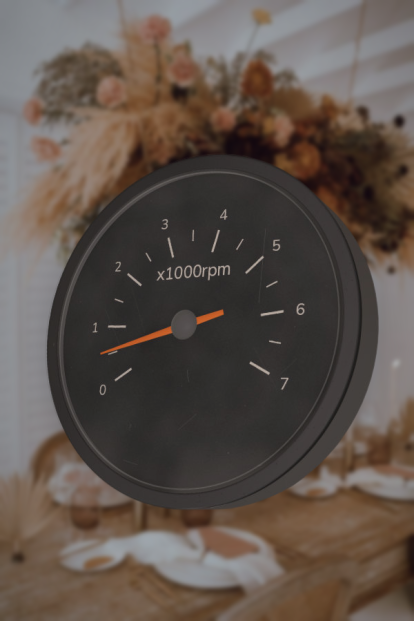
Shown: 500
